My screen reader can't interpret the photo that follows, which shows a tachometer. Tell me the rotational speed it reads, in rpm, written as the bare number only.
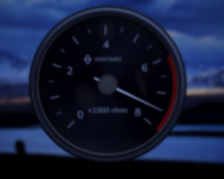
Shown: 7500
